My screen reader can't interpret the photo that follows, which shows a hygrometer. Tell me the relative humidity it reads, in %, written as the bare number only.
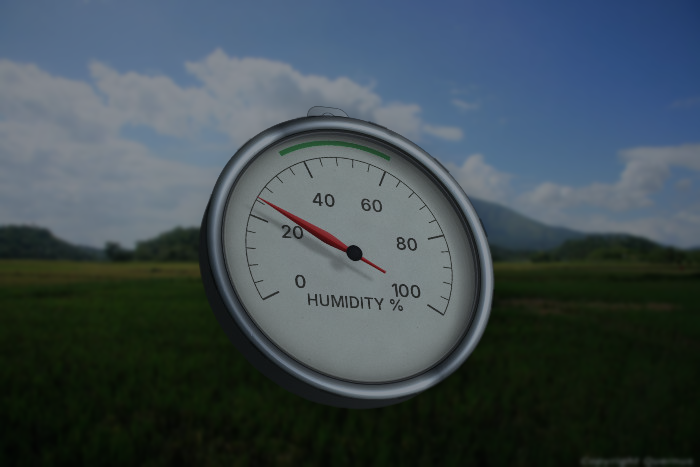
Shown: 24
